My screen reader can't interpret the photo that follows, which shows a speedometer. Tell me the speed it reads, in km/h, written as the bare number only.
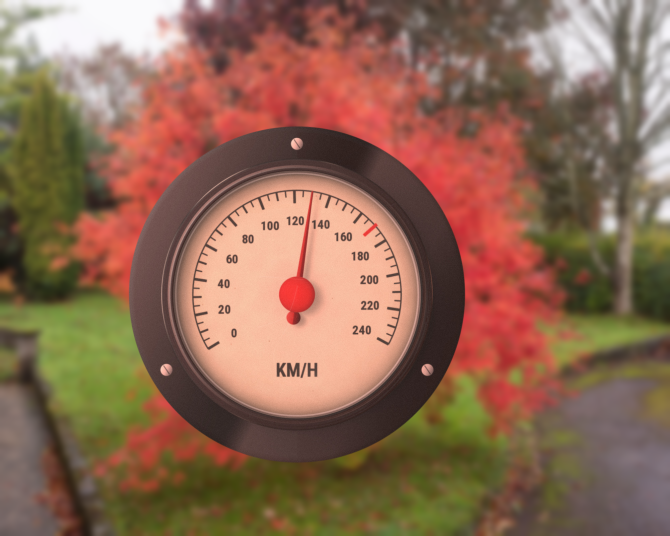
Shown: 130
